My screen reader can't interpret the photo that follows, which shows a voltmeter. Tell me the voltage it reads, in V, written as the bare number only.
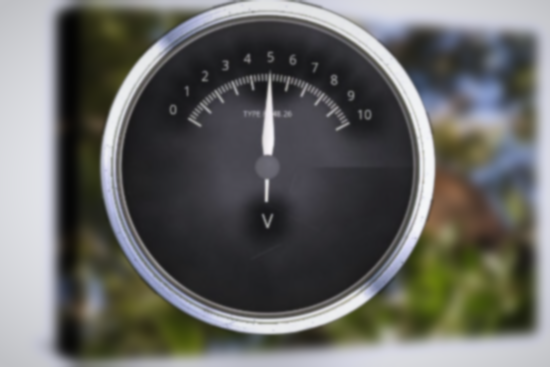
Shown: 5
